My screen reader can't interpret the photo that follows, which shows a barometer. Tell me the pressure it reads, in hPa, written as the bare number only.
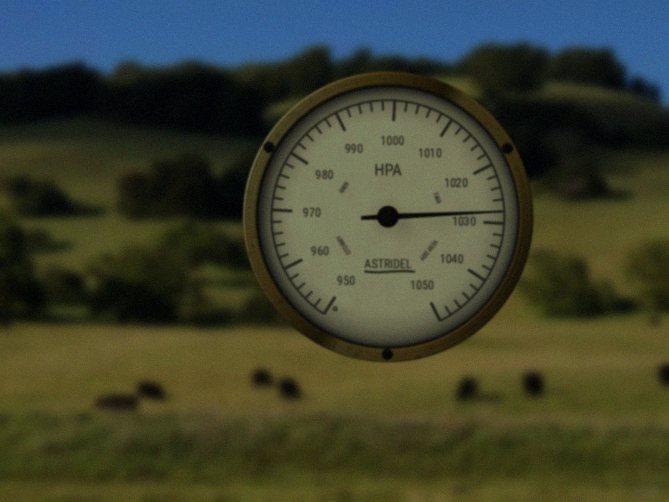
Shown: 1028
